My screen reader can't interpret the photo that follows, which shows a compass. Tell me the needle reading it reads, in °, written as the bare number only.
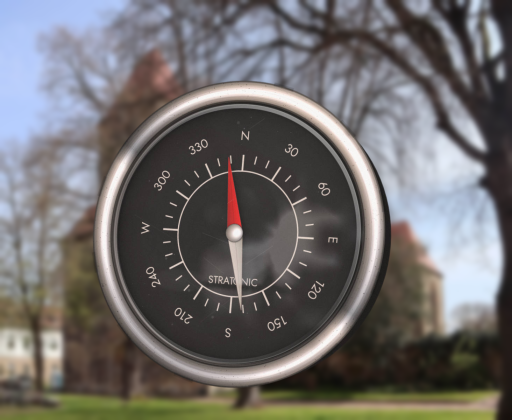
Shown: 350
